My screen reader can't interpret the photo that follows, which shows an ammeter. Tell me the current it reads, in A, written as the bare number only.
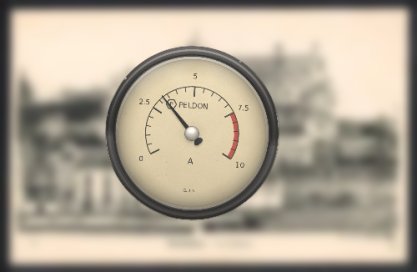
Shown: 3.25
